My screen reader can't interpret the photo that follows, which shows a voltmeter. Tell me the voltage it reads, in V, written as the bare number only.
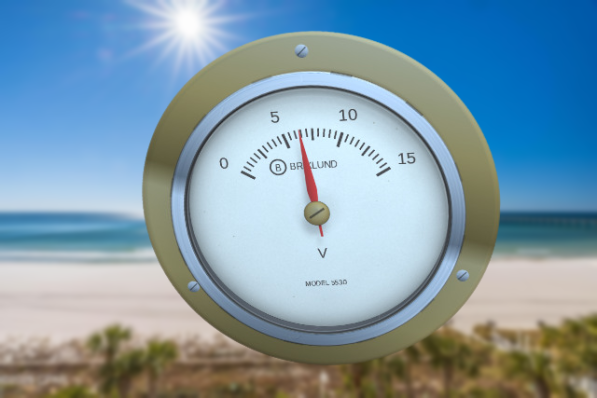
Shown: 6.5
